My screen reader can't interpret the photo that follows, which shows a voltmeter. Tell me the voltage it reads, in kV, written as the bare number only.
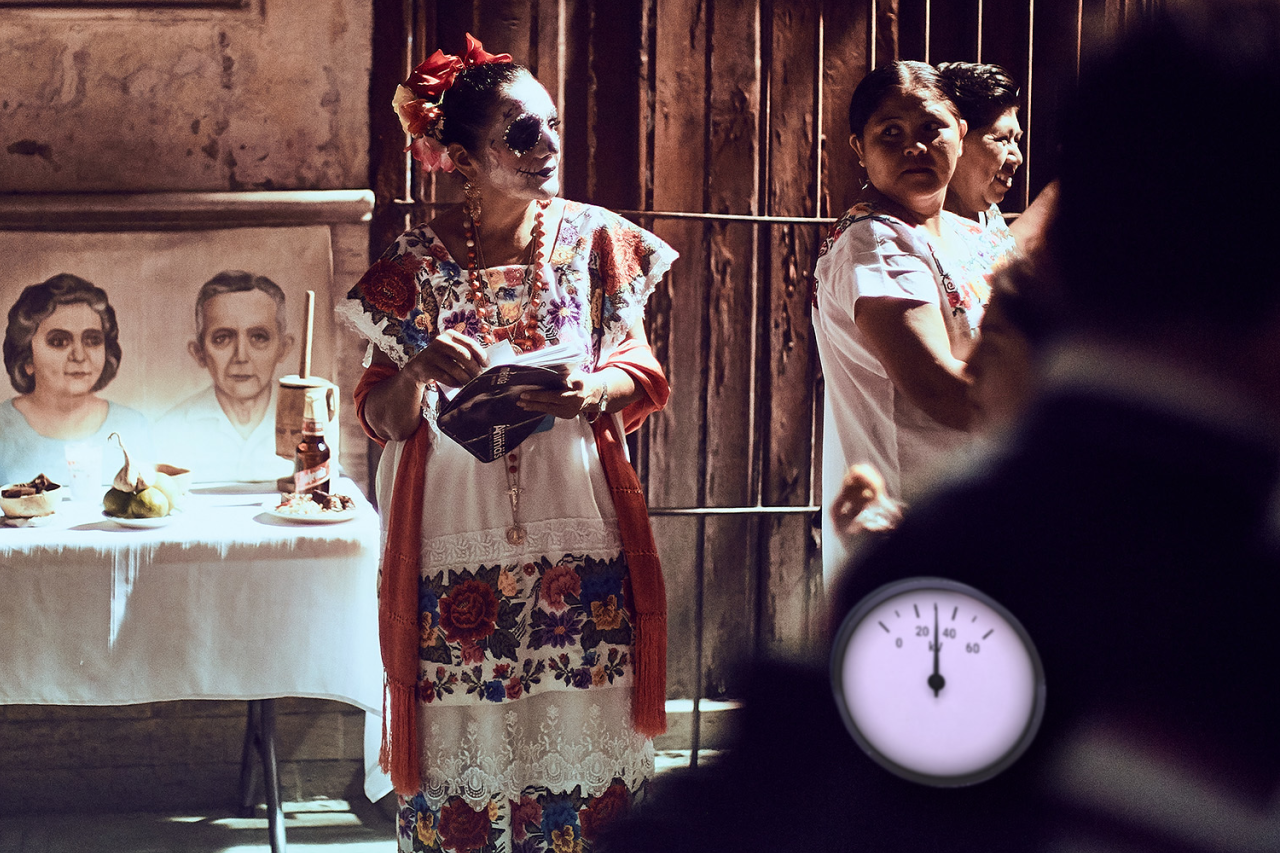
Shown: 30
